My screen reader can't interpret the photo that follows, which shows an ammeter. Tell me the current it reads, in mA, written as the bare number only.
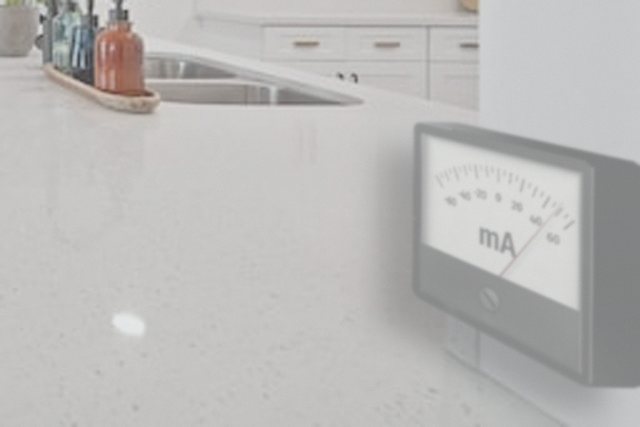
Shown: 50
